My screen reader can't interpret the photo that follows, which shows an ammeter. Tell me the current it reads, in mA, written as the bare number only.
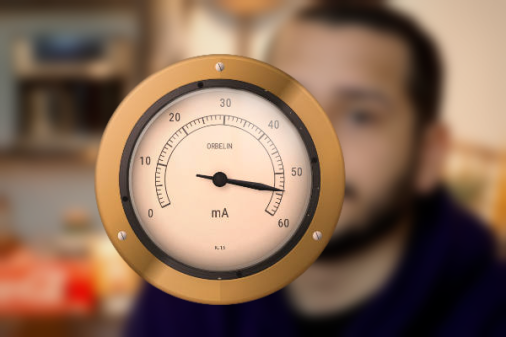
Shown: 54
